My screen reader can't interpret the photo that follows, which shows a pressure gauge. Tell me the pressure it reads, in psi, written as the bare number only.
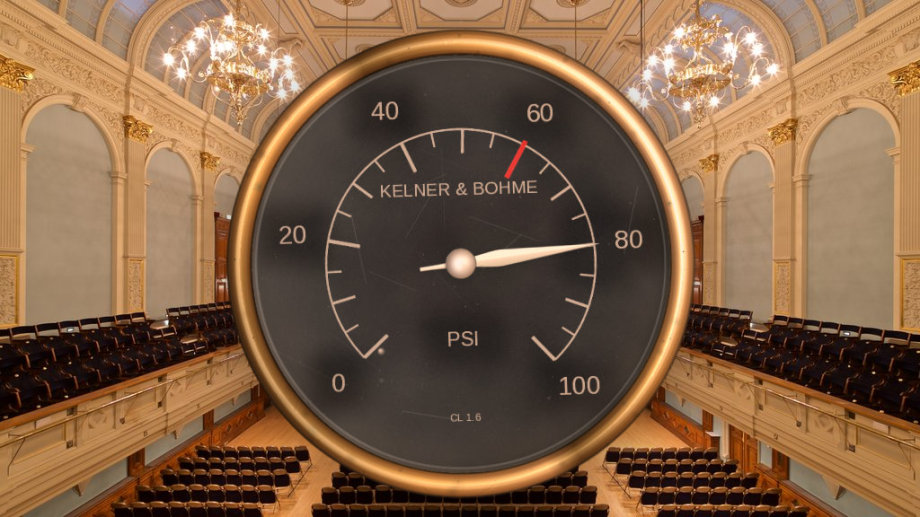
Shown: 80
